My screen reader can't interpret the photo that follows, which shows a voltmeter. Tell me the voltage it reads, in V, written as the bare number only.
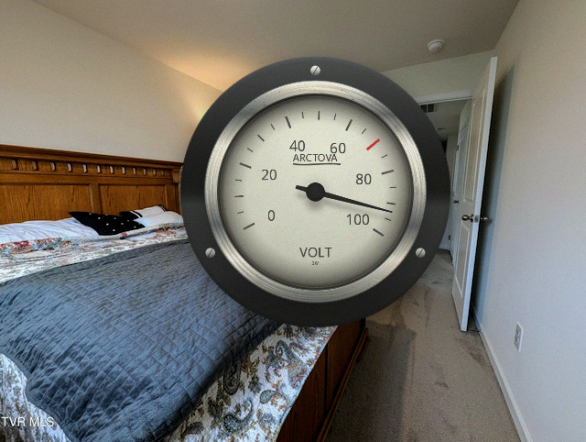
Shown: 92.5
